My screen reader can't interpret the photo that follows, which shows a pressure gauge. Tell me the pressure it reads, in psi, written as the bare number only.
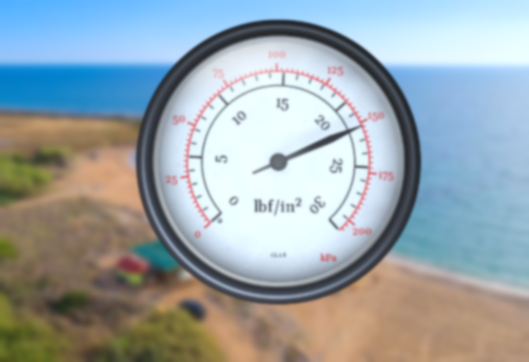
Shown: 22
